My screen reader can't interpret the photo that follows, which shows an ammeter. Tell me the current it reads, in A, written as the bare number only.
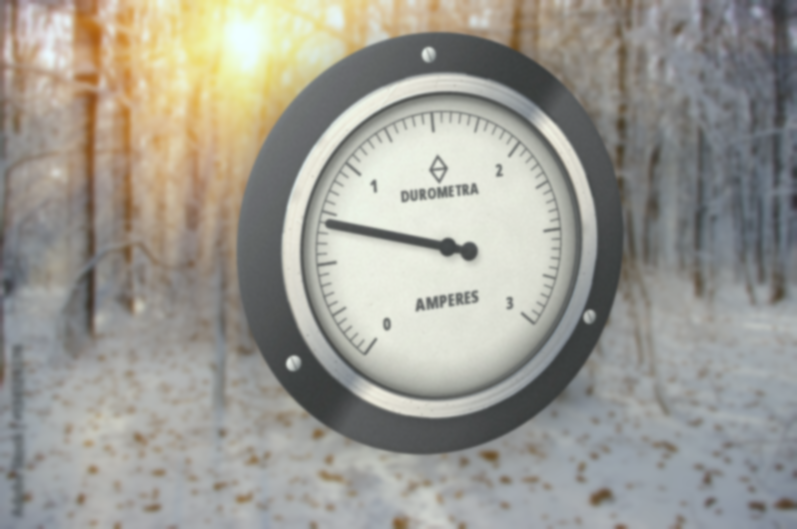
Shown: 0.7
